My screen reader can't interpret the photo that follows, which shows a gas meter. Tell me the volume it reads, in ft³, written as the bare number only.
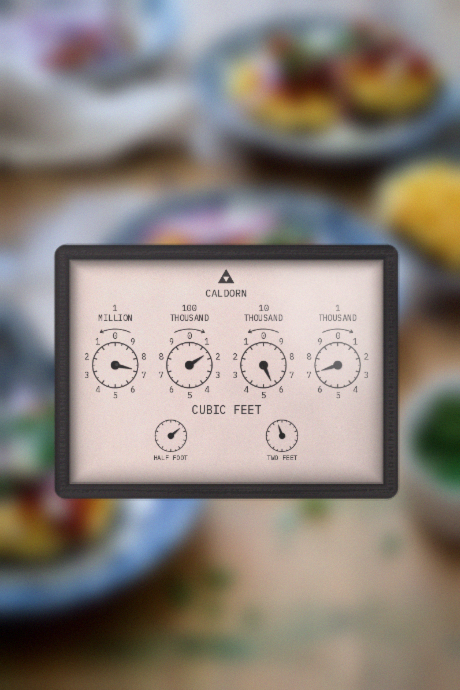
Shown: 715700
